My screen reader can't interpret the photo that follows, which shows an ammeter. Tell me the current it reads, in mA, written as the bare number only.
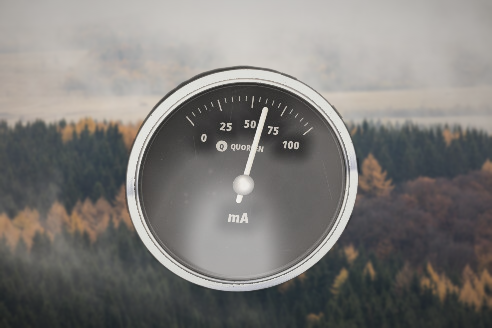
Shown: 60
